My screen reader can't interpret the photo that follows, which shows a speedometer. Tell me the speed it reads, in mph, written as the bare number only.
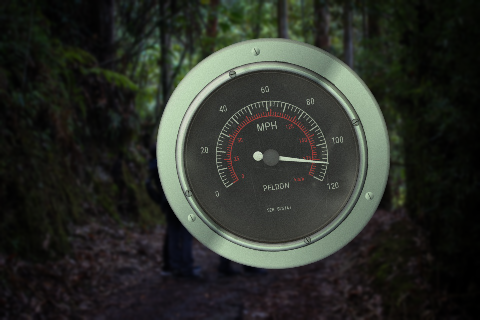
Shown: 110
